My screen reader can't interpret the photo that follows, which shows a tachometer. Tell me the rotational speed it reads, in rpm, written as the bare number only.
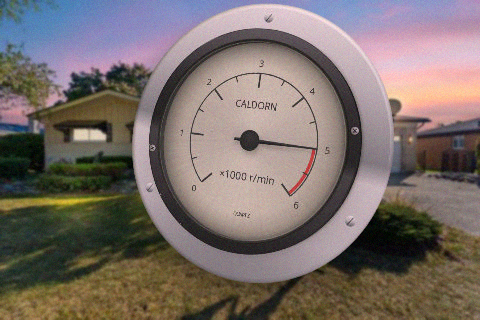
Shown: 5000
